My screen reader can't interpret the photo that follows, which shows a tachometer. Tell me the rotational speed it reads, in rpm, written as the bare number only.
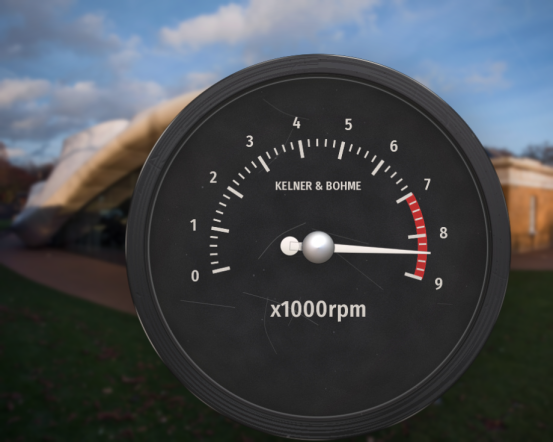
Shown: 8400
